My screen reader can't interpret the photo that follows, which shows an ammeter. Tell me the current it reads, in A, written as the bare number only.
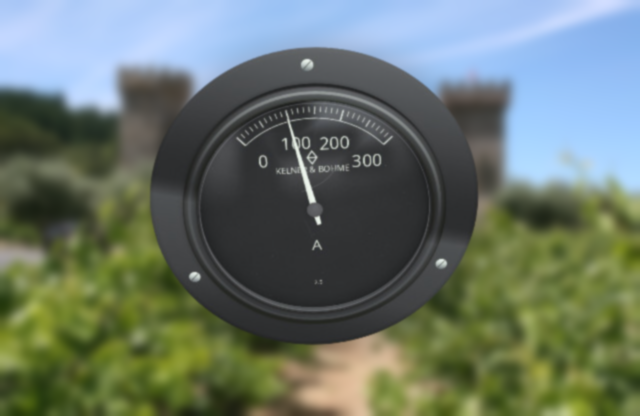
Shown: 100
